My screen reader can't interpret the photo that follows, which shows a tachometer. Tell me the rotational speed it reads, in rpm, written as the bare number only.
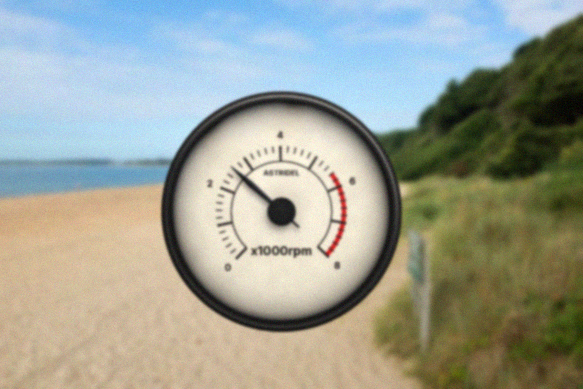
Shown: 2600
